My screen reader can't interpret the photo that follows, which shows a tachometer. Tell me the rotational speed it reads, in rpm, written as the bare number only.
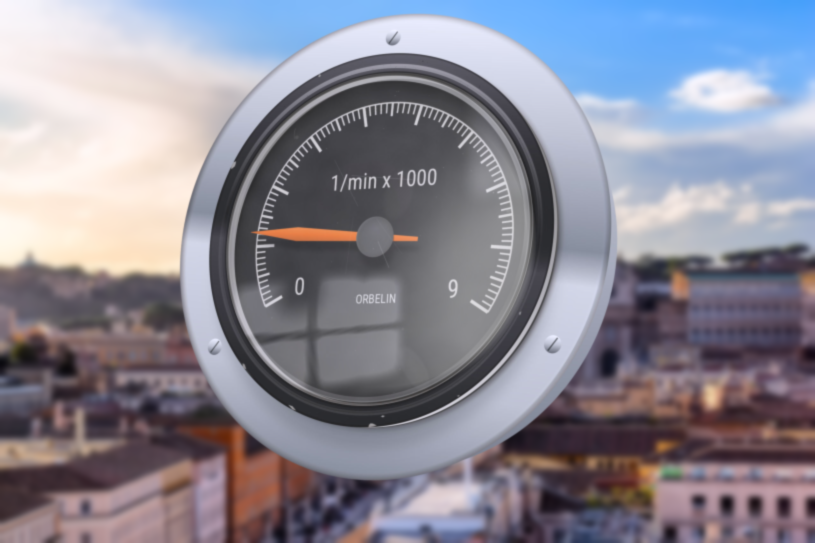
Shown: 1200
